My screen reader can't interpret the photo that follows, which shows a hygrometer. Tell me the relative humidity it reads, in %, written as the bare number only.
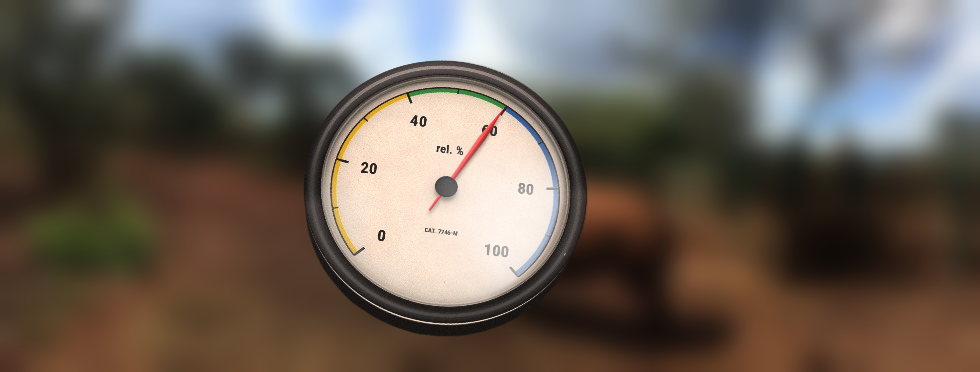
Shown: 60
